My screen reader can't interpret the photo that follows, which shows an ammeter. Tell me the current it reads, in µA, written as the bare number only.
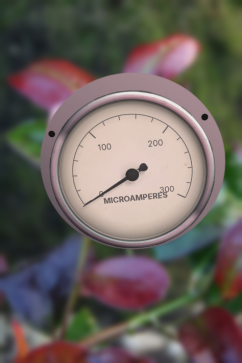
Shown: 0
